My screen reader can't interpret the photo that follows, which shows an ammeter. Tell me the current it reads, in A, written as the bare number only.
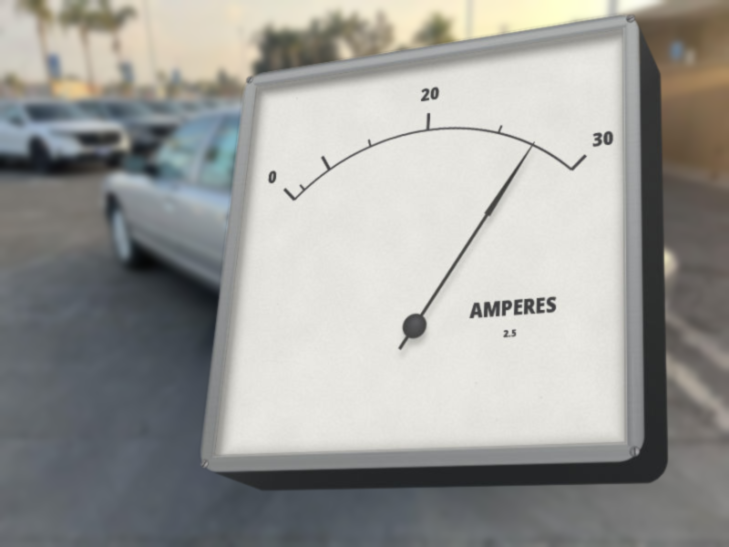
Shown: 27.5
